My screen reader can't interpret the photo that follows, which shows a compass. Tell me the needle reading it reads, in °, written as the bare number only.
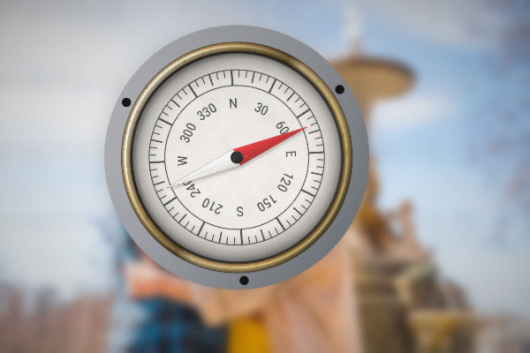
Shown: 70
